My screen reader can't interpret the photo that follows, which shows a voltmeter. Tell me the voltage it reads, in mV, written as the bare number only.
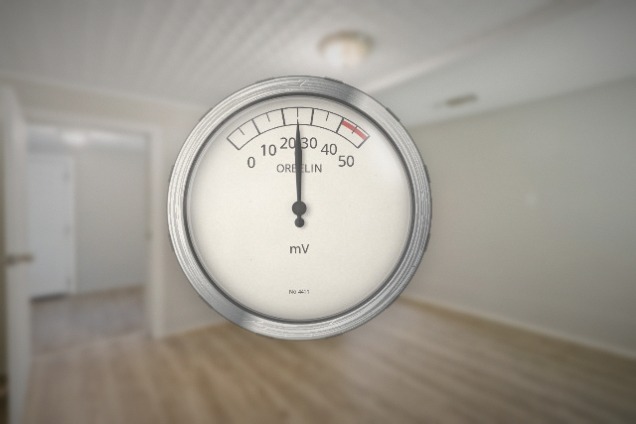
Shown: 25
